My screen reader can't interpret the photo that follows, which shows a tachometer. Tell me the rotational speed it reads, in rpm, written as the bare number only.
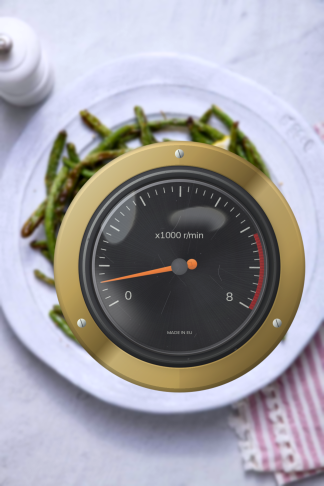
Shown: 600
